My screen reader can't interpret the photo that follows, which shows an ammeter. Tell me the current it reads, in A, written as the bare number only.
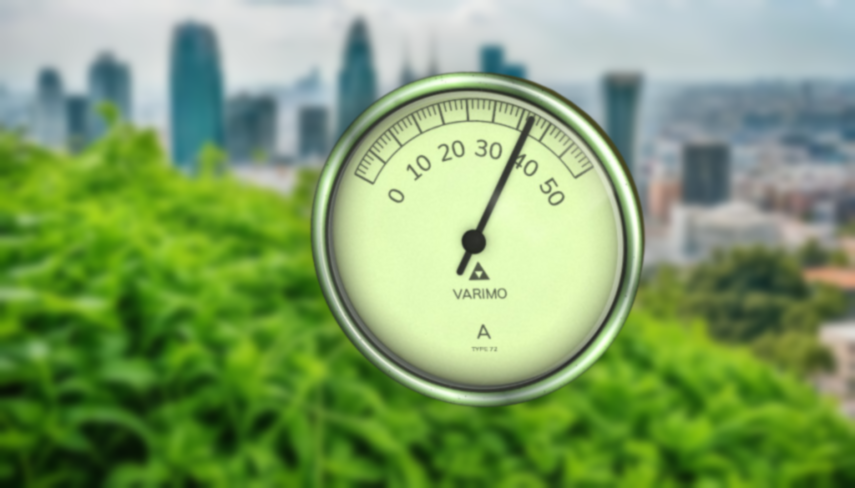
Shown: 37
